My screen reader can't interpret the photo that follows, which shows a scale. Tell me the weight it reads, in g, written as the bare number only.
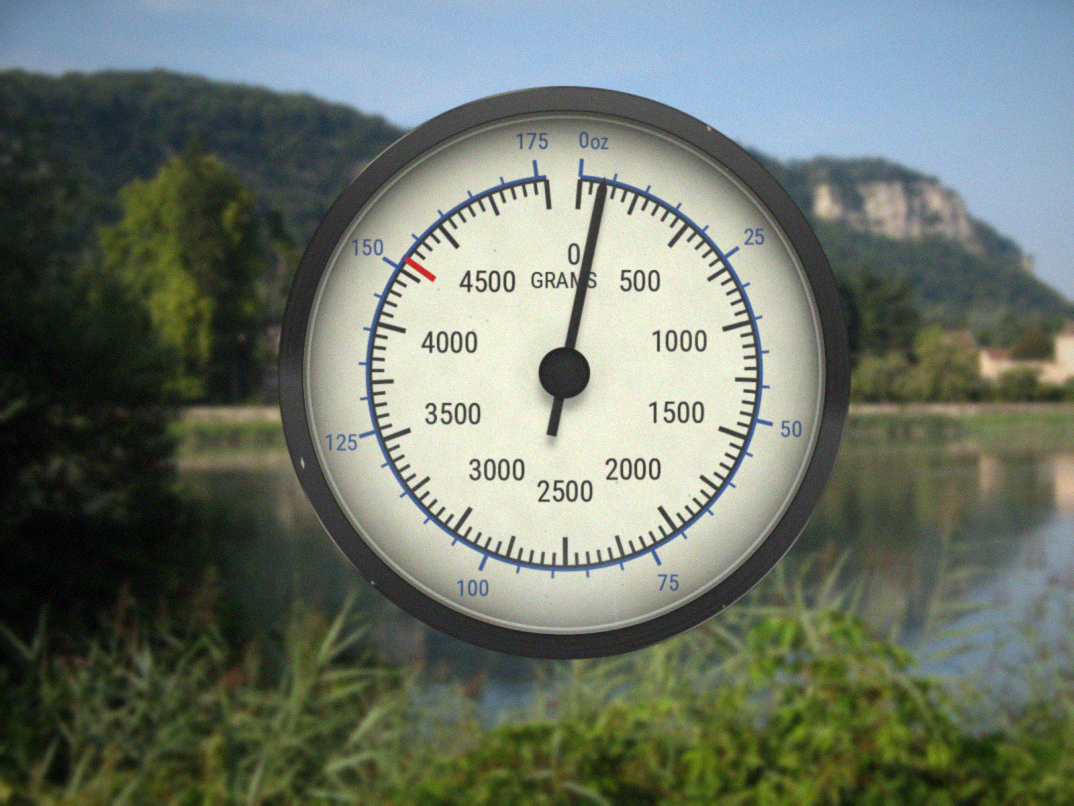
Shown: 100
